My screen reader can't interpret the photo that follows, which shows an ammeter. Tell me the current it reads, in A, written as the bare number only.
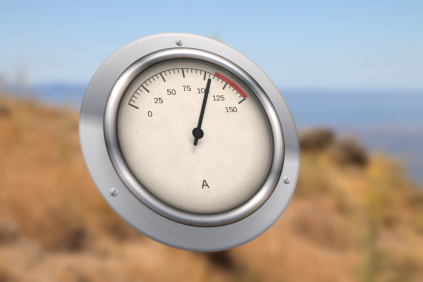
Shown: 105
